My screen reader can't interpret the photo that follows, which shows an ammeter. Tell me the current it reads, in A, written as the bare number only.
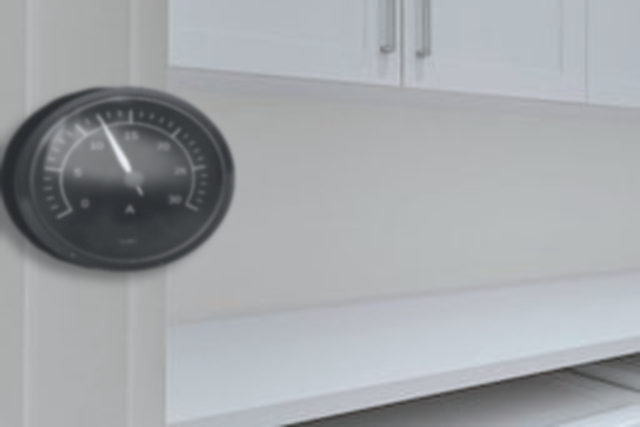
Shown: 12
